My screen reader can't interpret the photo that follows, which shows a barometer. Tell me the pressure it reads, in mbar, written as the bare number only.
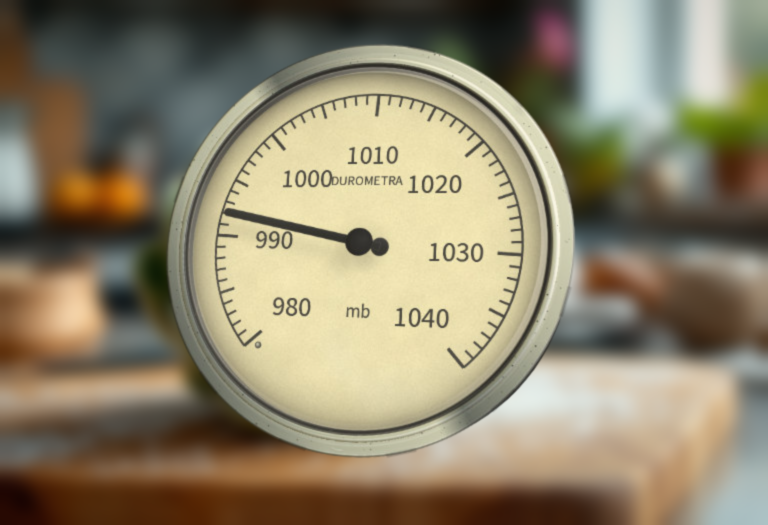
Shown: 992
